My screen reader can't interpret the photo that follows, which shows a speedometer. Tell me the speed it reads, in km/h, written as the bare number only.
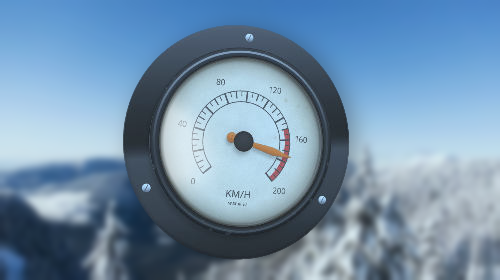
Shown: 175
